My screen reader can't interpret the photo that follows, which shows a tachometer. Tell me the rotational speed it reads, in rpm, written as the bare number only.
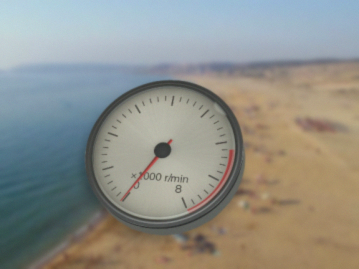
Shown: 0
